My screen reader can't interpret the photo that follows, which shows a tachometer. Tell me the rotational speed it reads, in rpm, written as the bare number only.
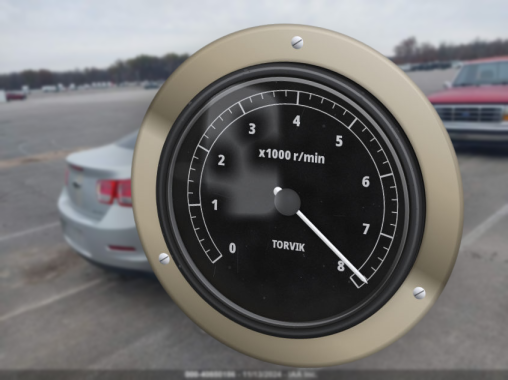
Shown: 7800
